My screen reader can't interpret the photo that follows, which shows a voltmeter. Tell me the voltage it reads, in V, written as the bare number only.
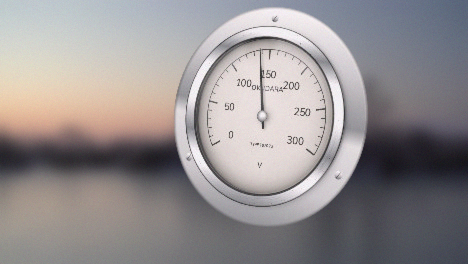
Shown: 140
